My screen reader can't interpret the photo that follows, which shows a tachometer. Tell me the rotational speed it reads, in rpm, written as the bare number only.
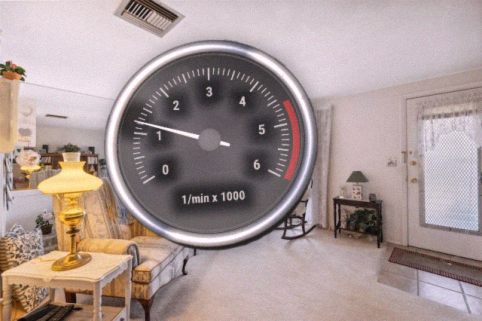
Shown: 1200
